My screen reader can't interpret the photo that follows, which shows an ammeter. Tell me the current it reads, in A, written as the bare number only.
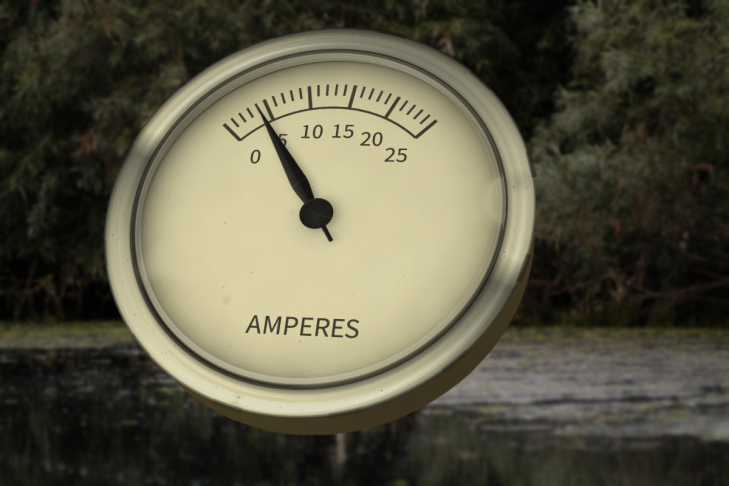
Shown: 4
